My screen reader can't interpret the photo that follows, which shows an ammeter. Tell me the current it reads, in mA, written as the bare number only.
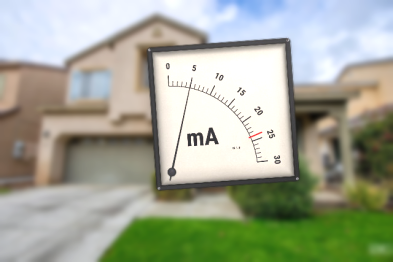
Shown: 5
